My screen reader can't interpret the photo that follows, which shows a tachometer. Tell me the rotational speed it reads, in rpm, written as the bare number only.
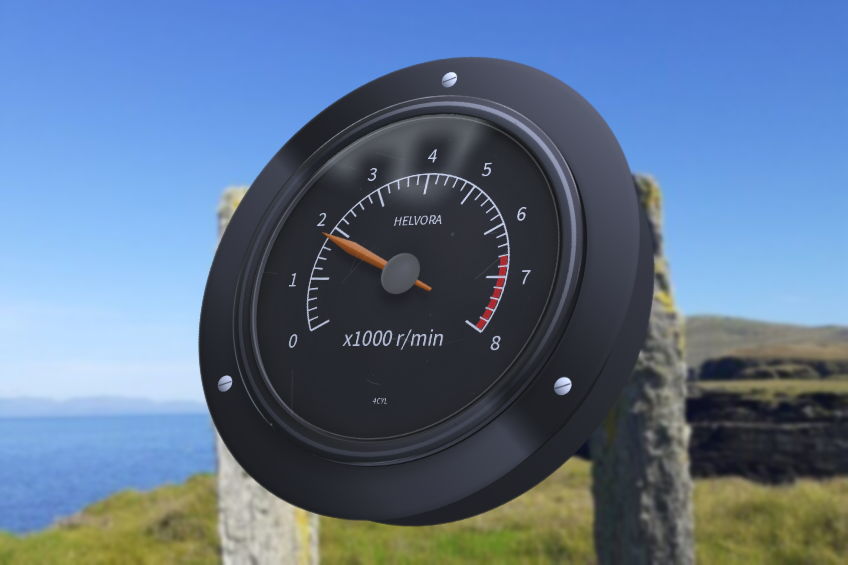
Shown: 1800
